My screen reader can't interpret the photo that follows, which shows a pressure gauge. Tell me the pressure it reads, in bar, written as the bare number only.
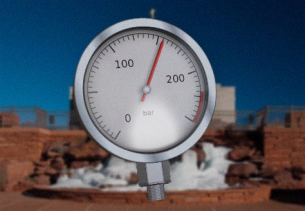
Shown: 155
